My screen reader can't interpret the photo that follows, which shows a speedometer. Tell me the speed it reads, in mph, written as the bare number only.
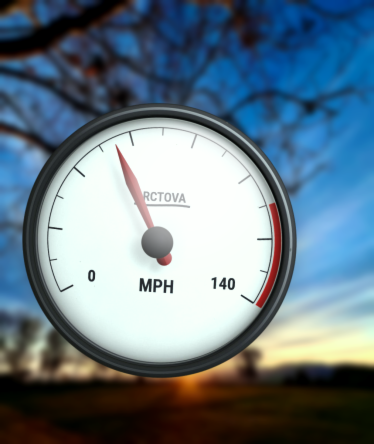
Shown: 55
